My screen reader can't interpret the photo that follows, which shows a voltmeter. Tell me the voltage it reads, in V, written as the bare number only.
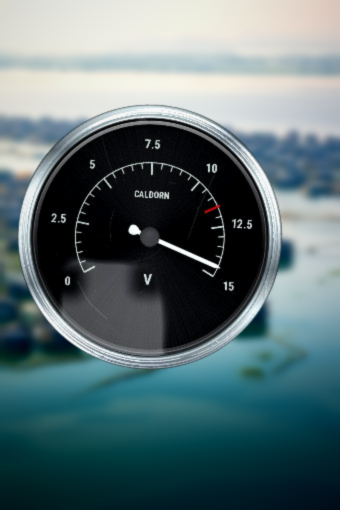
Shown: 14.5
